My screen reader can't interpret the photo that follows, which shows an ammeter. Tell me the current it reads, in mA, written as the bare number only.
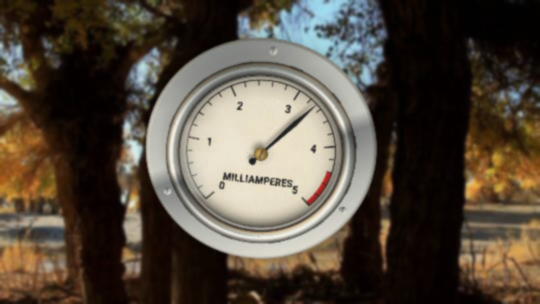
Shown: 3.3
